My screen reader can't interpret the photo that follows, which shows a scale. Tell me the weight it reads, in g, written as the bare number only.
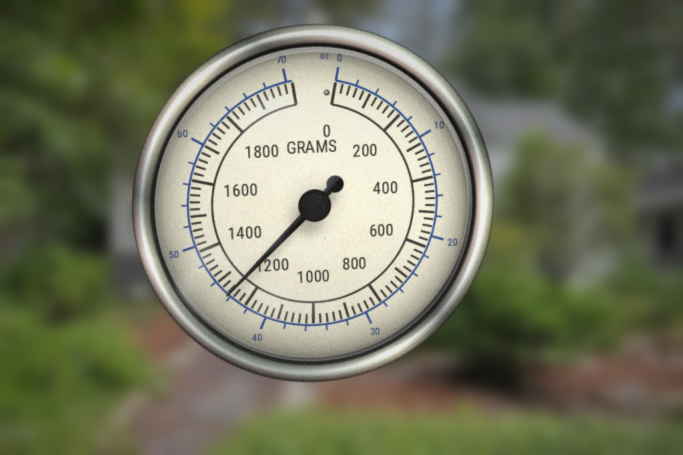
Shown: 1260
